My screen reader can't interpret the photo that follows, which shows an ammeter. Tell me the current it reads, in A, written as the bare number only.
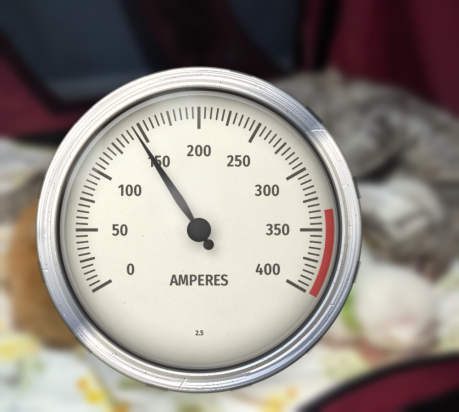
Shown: 145
